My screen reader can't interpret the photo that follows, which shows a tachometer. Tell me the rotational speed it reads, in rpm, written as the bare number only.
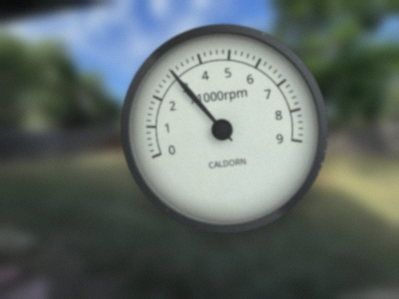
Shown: 3000
